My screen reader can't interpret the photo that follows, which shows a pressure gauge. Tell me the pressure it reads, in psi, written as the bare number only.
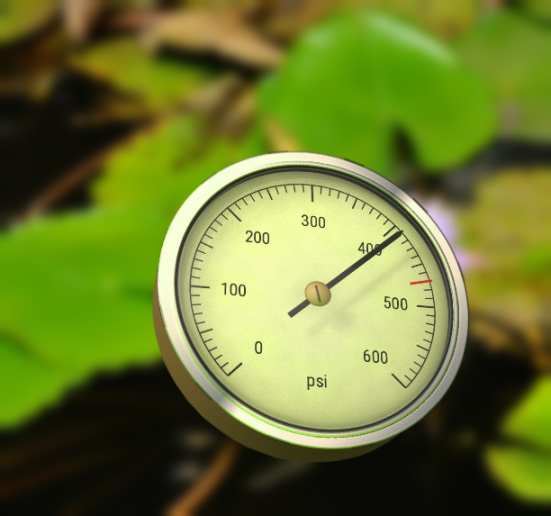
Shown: 410
